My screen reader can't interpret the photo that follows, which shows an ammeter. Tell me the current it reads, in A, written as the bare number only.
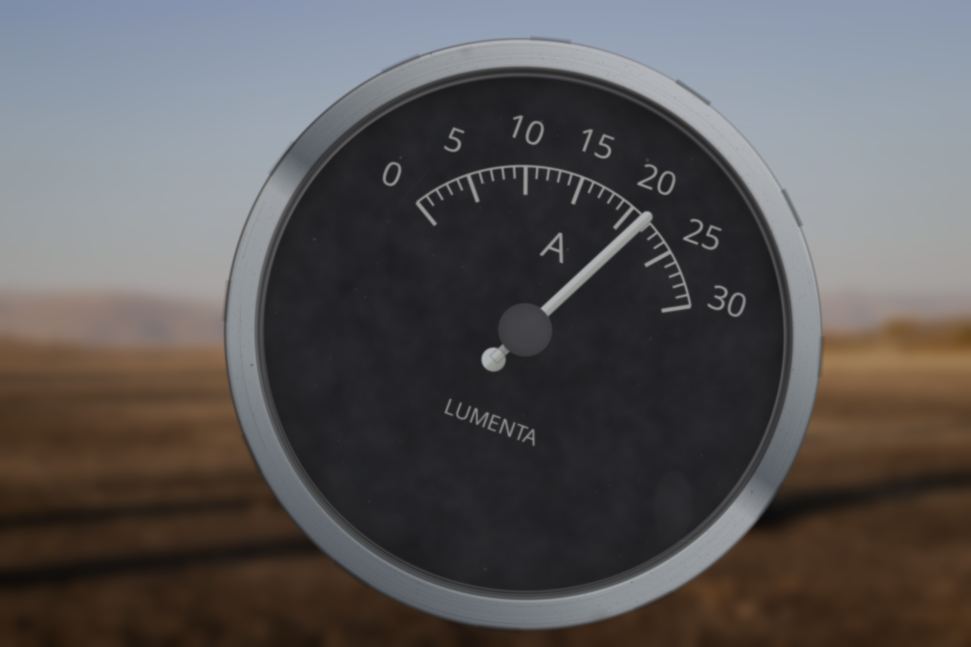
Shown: 21.5
